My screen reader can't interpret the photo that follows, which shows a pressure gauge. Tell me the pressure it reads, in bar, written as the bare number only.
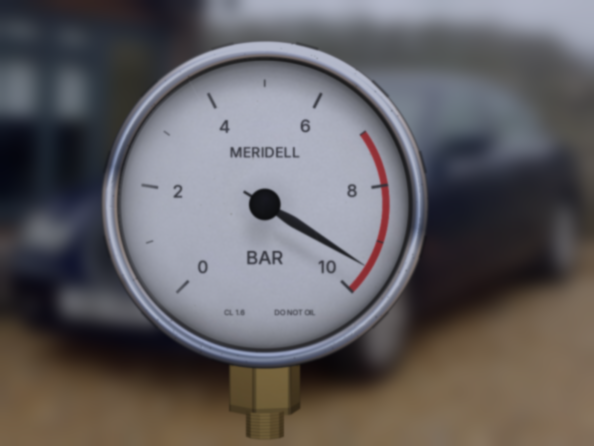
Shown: 9.5
